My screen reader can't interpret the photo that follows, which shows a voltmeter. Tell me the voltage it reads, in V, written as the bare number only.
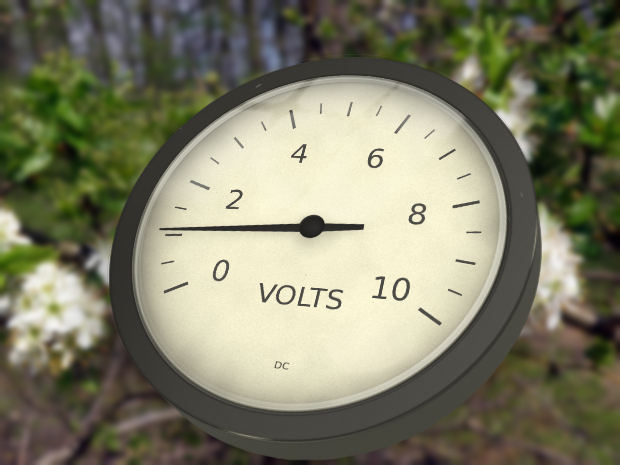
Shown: 1
